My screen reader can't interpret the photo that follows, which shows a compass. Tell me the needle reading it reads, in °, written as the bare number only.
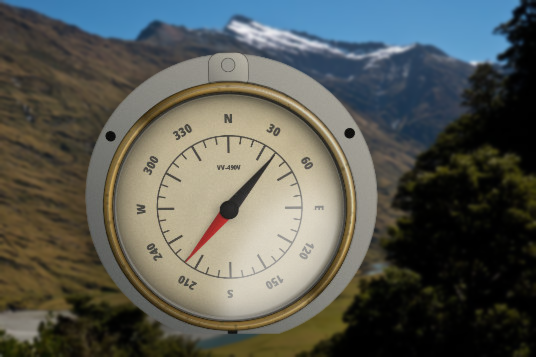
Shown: 220
